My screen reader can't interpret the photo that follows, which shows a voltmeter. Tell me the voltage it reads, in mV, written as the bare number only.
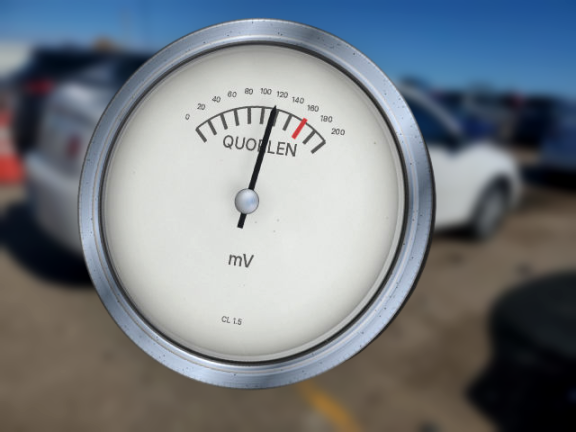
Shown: 120
